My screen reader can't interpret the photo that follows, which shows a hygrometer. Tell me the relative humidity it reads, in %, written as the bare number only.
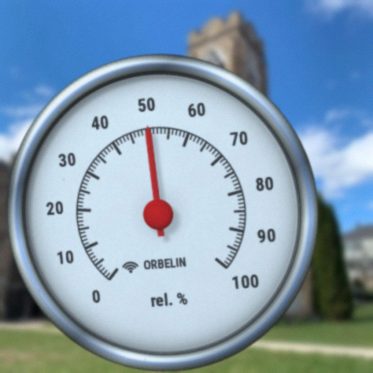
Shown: 50
